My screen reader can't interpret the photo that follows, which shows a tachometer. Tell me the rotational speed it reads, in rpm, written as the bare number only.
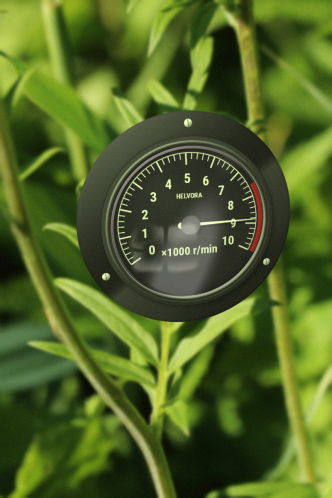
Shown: 8800
